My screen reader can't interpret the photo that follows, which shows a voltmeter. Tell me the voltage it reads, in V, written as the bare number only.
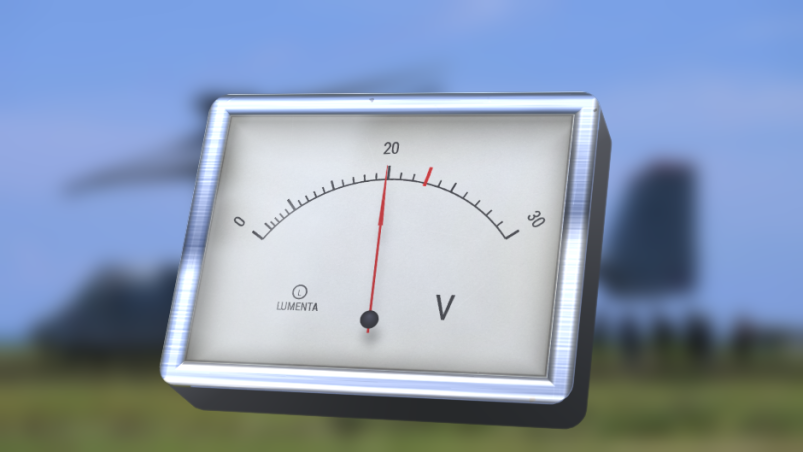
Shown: 20
